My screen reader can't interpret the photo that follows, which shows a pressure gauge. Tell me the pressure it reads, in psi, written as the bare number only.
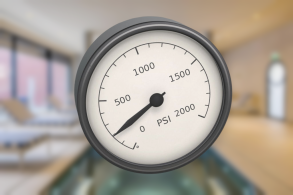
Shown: 200
